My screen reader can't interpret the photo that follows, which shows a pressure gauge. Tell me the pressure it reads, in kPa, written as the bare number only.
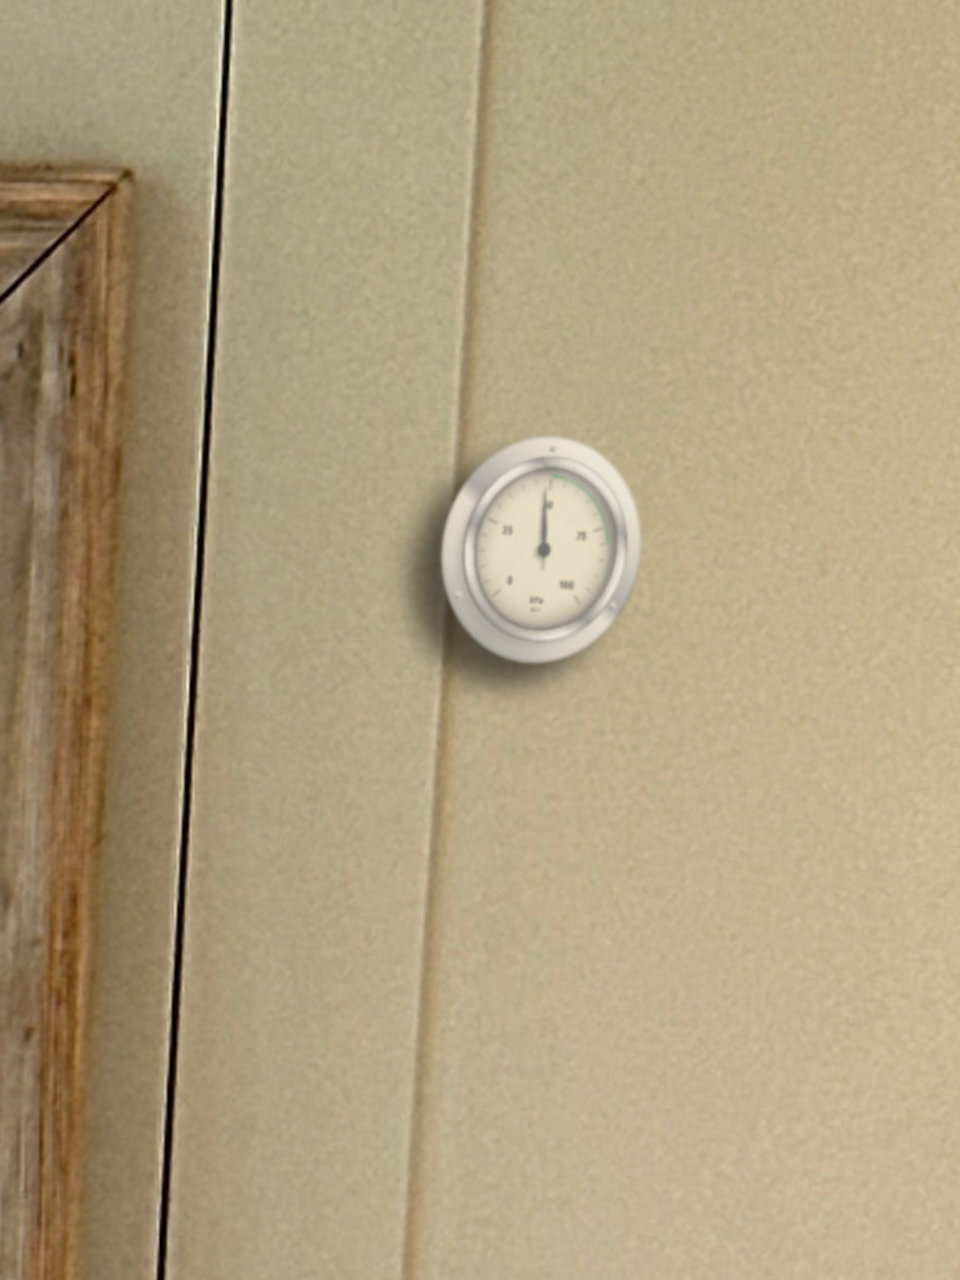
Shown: 47.5
